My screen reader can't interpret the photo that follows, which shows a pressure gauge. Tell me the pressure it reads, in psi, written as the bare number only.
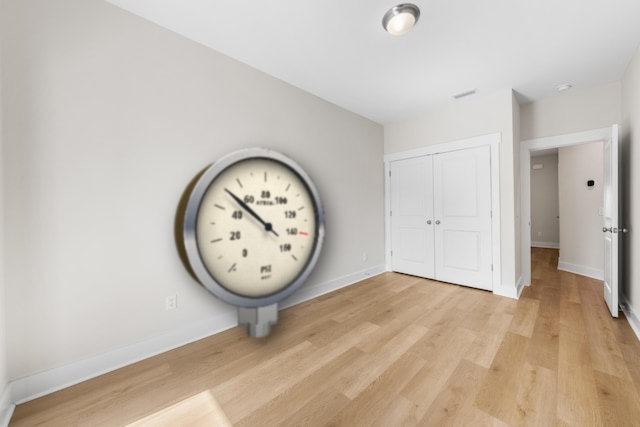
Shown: 50
